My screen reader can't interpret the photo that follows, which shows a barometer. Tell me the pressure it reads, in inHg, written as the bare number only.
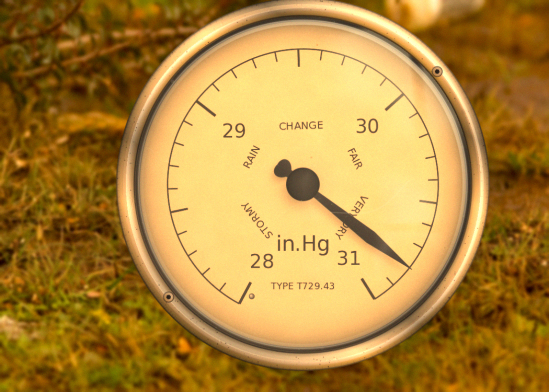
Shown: 30.8
